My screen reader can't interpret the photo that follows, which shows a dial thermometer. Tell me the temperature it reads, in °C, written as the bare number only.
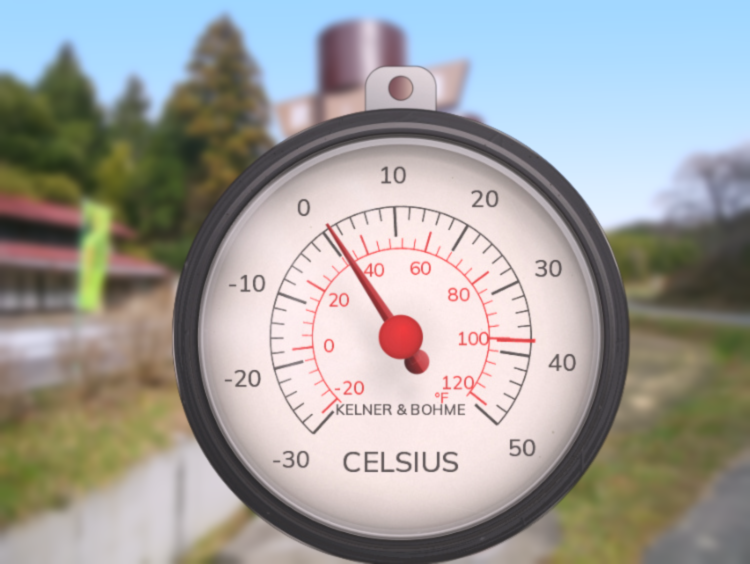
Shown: 1
